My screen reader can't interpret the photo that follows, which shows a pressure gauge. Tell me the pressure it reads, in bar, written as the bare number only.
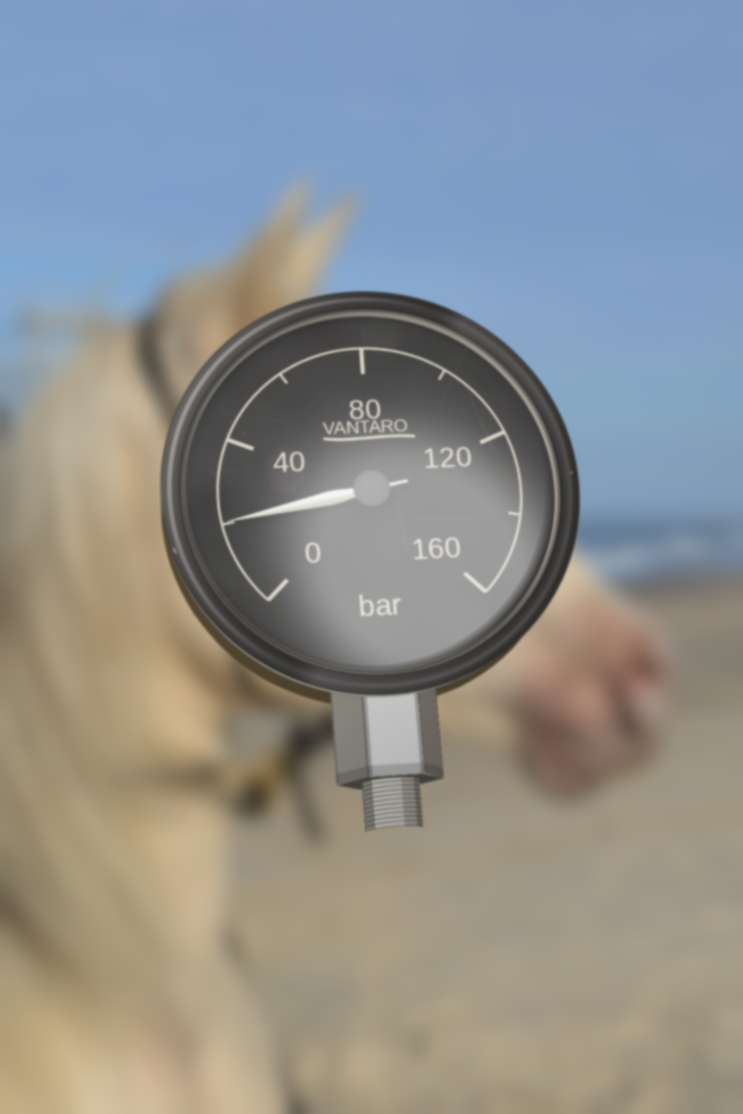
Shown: 20
